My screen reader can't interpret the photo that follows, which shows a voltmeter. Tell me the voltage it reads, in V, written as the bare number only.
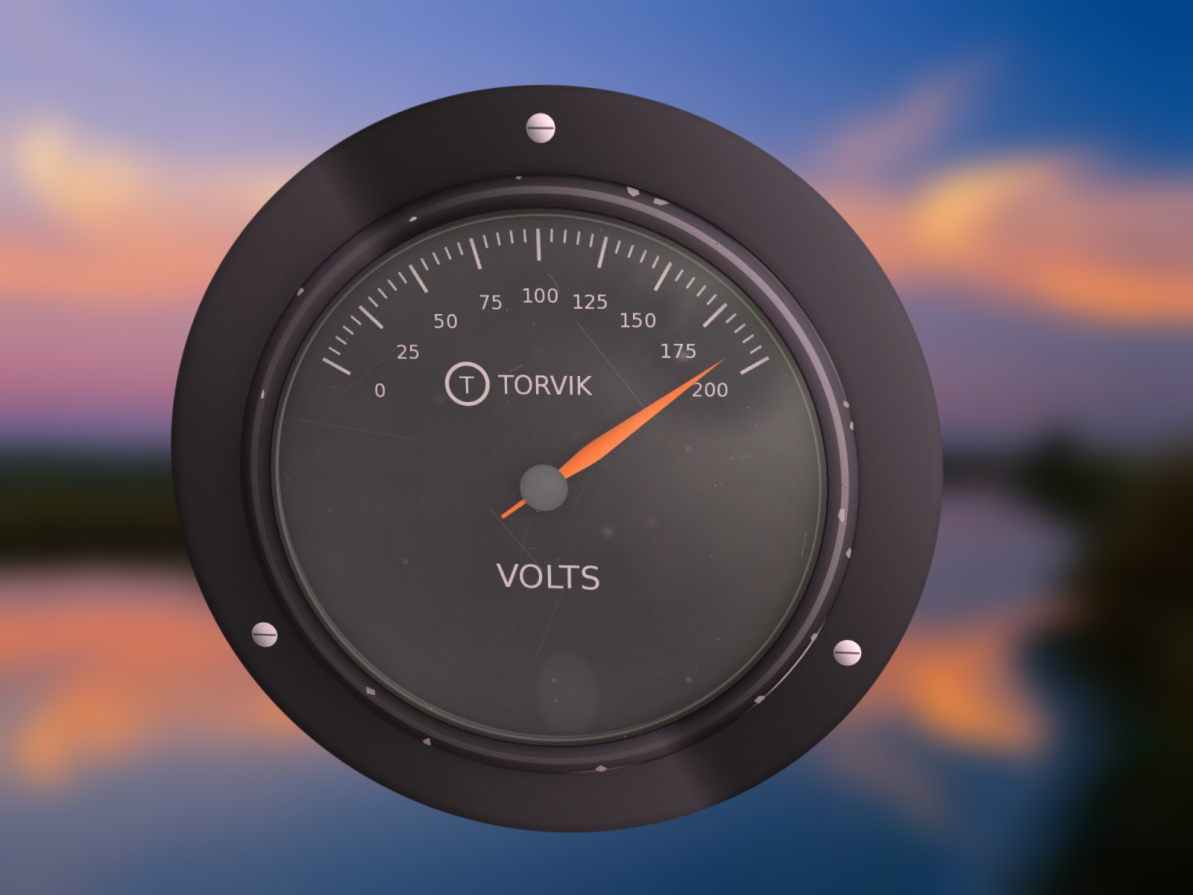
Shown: 190
